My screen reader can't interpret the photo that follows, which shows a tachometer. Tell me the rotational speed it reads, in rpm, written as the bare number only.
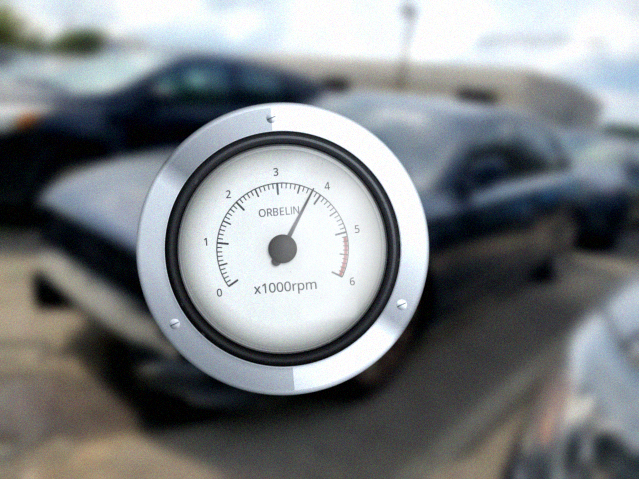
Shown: 3800
